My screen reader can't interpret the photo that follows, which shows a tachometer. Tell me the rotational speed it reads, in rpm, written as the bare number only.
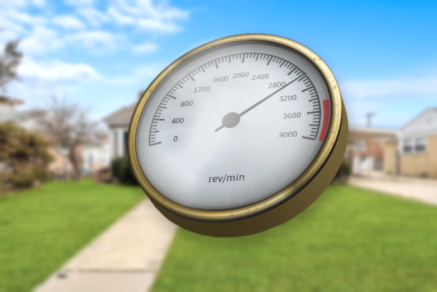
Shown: 3000
